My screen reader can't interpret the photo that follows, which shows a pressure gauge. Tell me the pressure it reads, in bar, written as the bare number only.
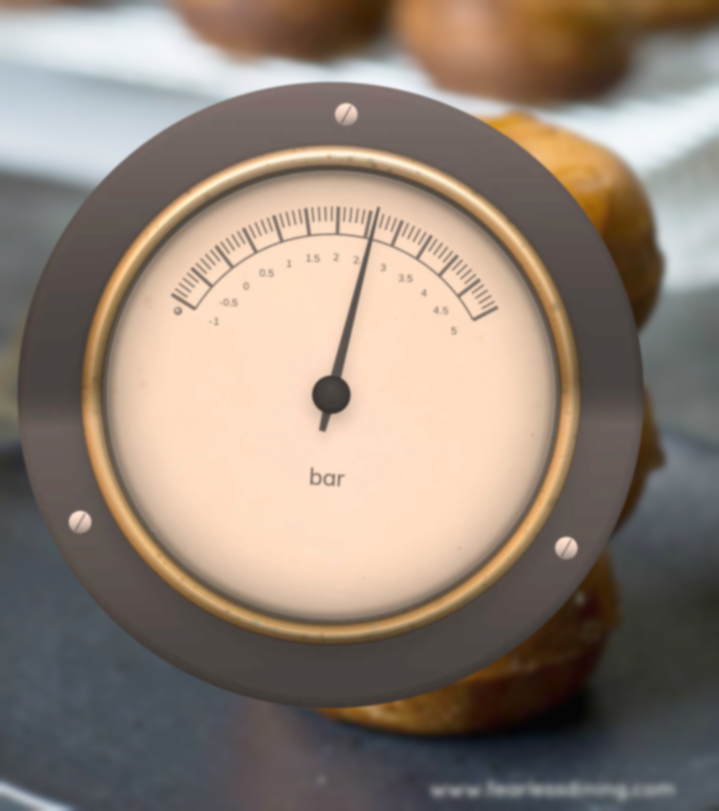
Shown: 2.6
